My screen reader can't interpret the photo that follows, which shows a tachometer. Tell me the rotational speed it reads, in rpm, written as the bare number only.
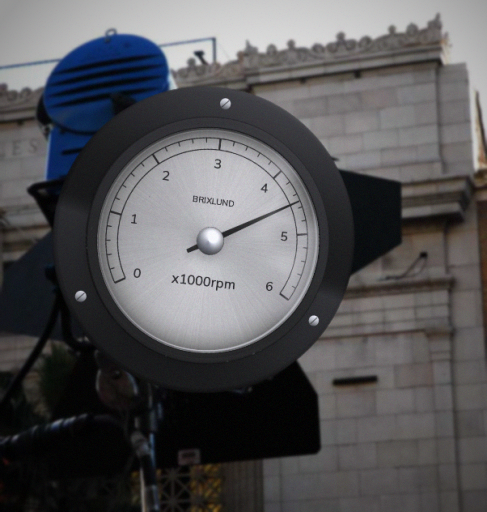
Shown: 4500
